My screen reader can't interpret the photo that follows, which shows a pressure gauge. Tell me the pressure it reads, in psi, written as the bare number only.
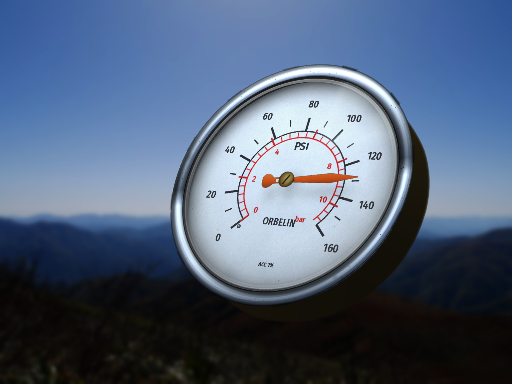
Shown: 130
